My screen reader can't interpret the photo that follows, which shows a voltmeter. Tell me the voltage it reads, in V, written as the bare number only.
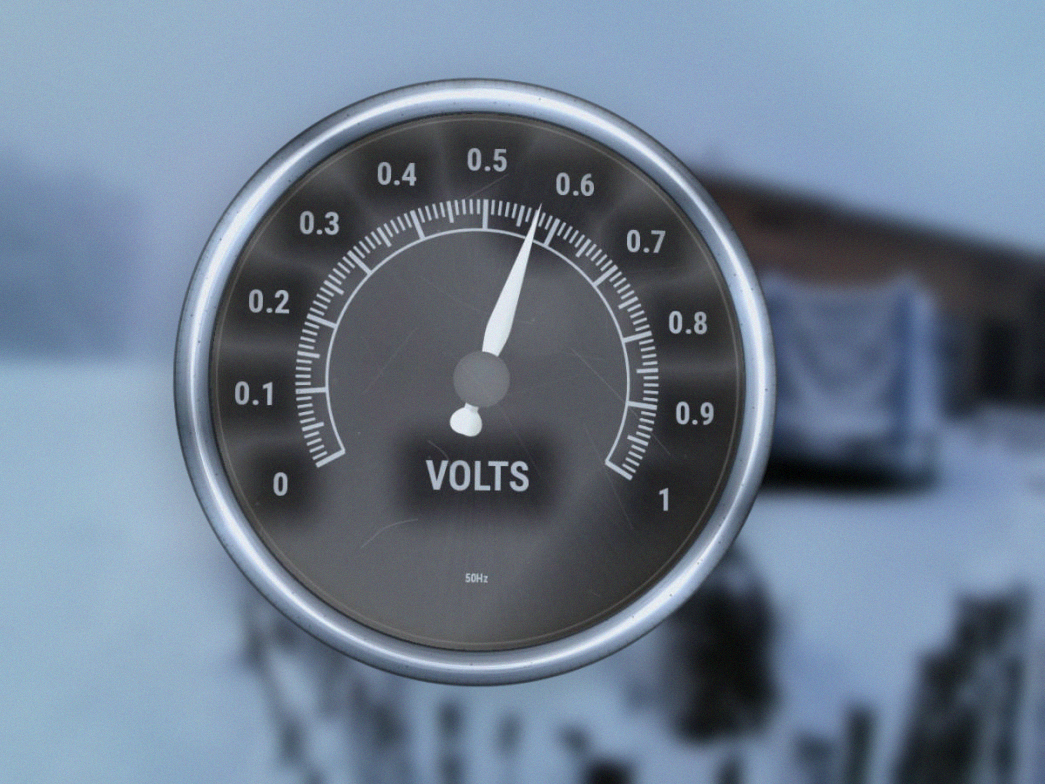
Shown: 0.57
